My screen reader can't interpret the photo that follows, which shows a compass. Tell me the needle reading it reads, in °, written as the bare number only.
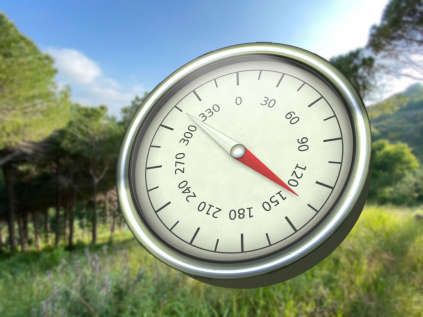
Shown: 135
